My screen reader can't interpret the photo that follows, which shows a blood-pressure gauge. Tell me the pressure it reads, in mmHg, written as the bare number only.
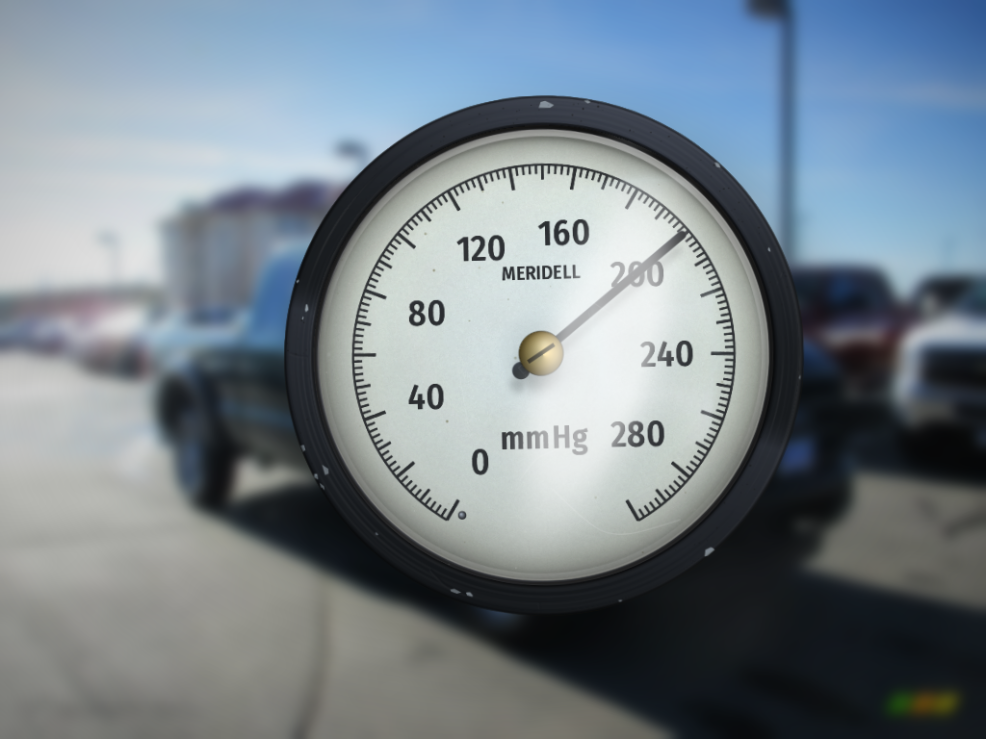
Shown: 200
